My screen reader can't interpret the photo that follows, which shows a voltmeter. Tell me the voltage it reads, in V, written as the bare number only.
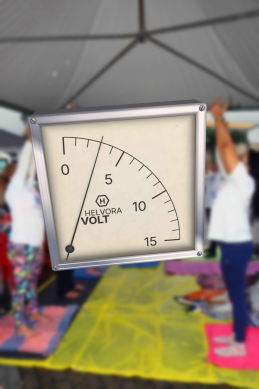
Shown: 3
